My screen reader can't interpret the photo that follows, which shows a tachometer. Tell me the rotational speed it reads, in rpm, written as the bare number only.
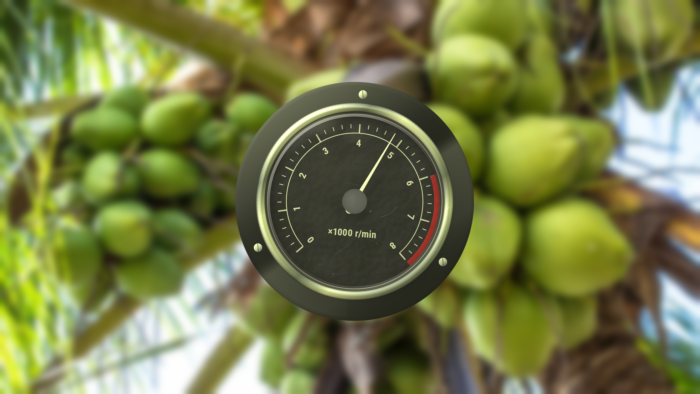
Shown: 4800
